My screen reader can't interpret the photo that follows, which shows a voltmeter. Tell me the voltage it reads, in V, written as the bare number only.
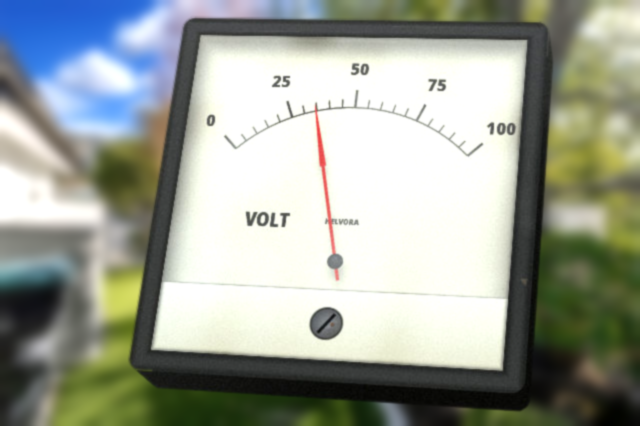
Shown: 35
